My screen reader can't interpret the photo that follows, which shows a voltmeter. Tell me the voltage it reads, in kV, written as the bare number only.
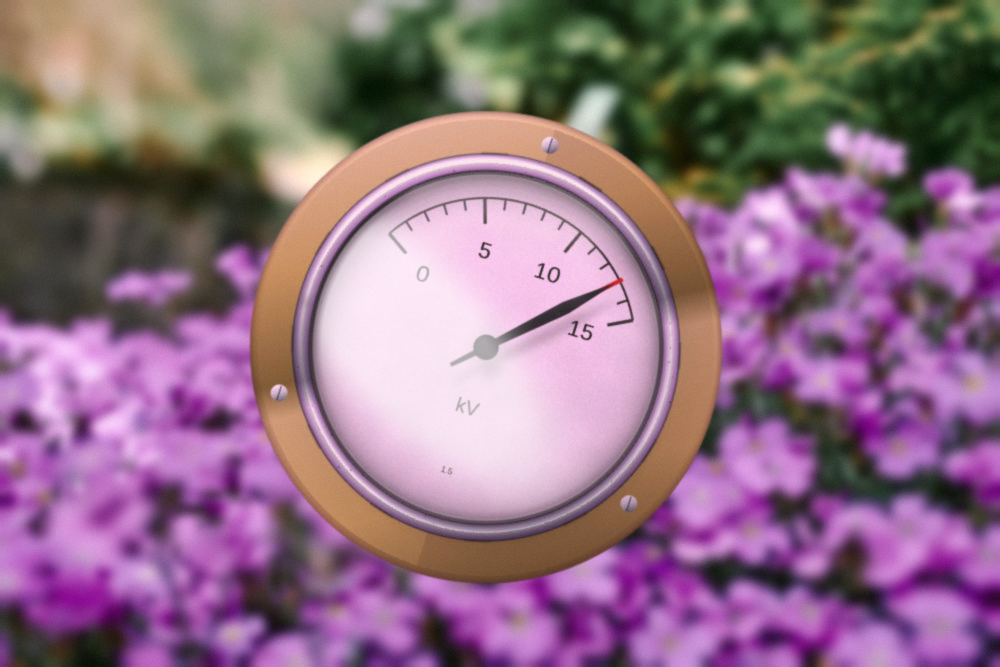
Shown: 13
